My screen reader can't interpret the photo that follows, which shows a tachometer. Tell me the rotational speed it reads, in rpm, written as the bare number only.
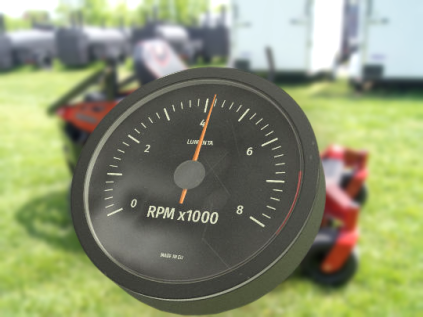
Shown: 4200
